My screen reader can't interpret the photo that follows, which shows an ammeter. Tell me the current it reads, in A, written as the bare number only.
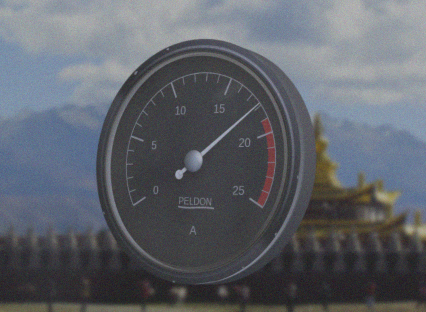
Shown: 18
